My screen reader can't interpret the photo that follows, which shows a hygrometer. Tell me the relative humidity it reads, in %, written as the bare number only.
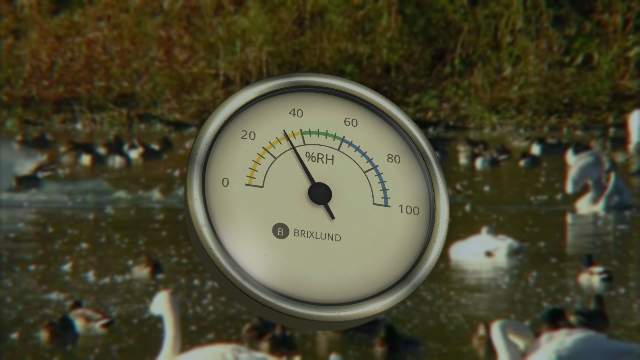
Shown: 32
